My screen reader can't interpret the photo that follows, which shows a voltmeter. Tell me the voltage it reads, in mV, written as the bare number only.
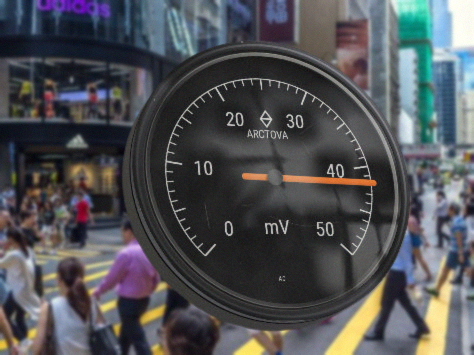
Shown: 42
